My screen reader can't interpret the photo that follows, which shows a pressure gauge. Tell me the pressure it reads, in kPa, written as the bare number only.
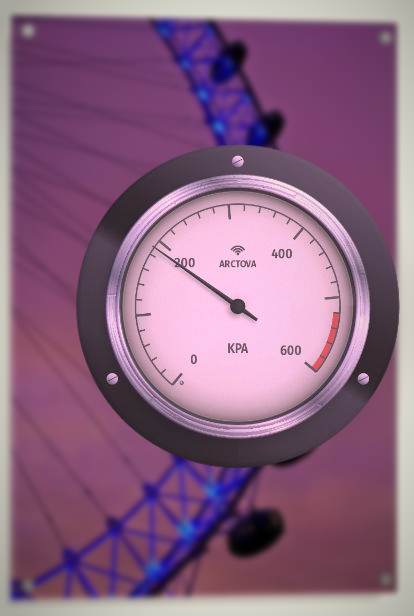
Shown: 190
